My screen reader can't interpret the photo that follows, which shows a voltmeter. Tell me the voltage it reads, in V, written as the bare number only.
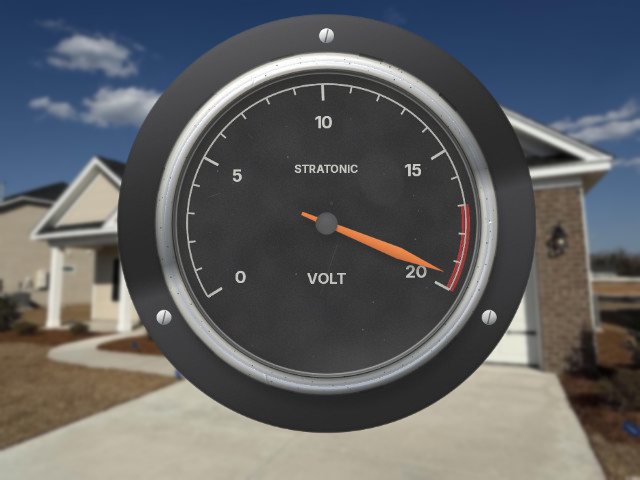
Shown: 19.5
